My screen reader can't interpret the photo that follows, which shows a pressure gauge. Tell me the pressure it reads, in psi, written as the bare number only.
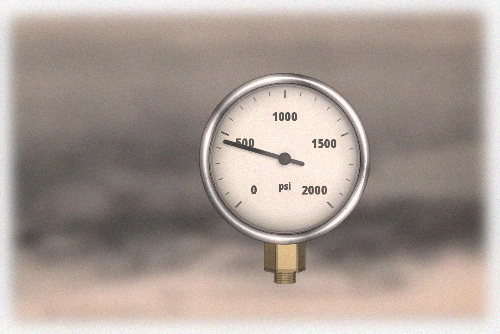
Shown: 450
